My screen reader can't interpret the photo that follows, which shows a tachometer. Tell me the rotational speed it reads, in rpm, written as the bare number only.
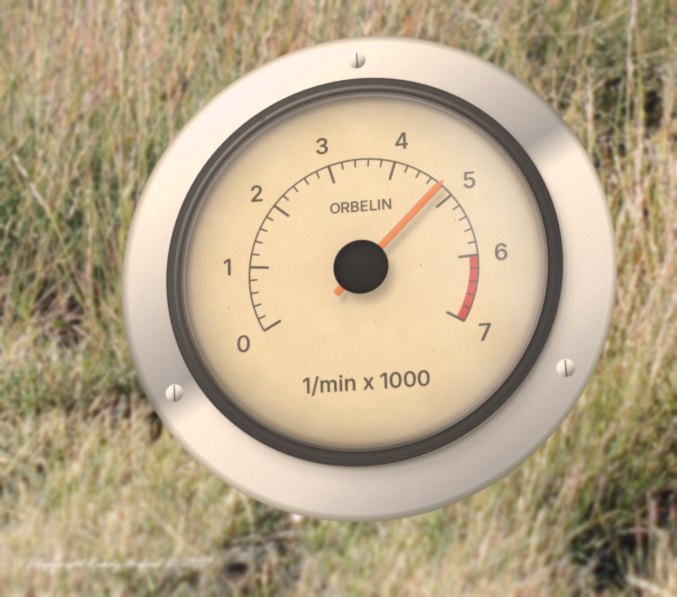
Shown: 4800
